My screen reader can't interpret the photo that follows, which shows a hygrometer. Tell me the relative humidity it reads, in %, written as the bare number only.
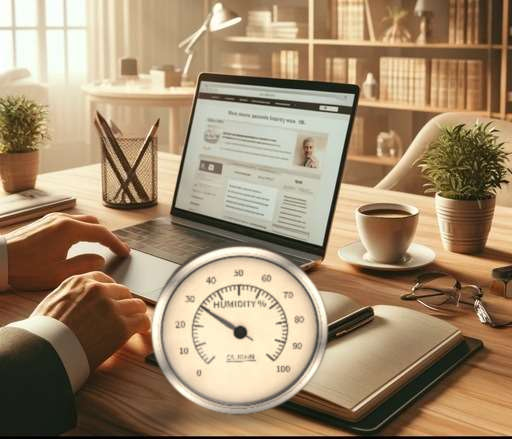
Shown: 30
